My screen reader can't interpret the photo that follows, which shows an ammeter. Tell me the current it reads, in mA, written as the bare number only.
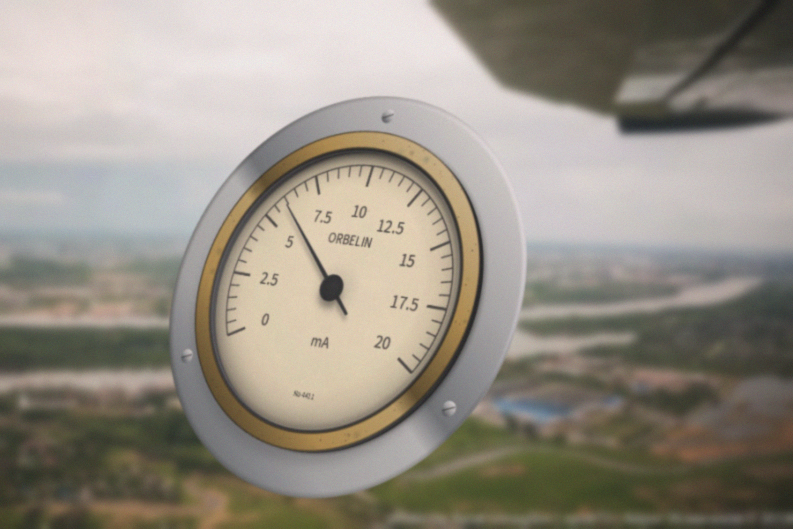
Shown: 6
